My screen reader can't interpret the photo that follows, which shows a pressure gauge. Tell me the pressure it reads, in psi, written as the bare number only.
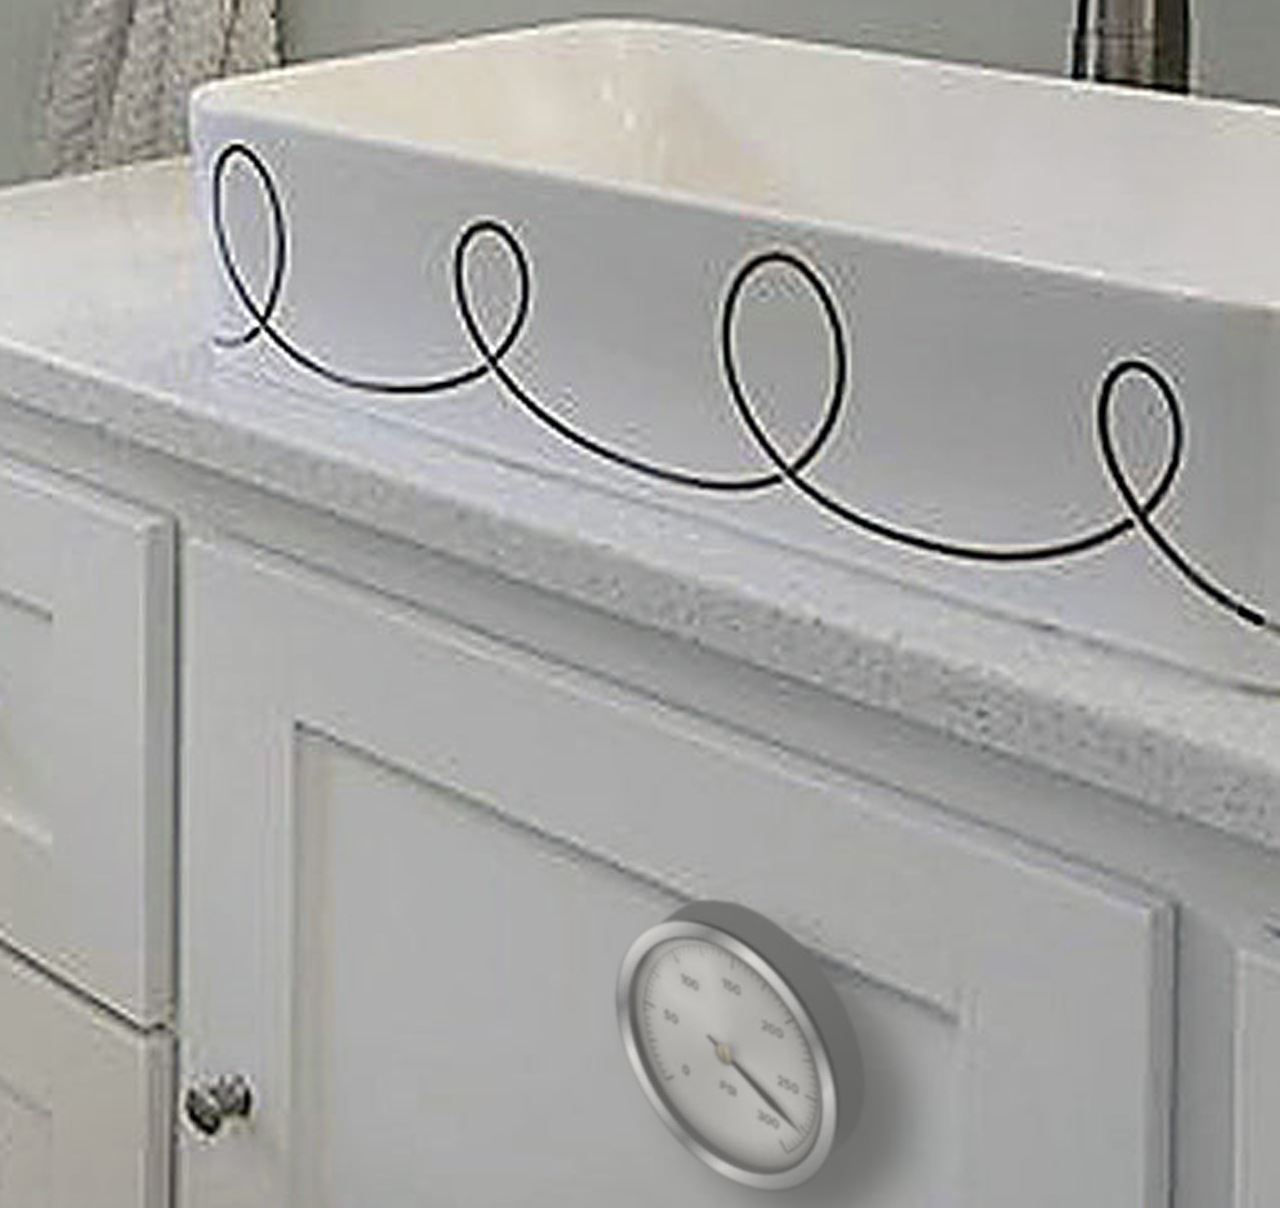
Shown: 275
